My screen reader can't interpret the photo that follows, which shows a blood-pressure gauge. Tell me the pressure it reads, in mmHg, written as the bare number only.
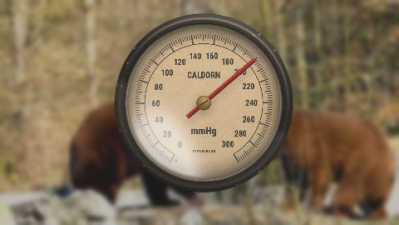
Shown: 200
